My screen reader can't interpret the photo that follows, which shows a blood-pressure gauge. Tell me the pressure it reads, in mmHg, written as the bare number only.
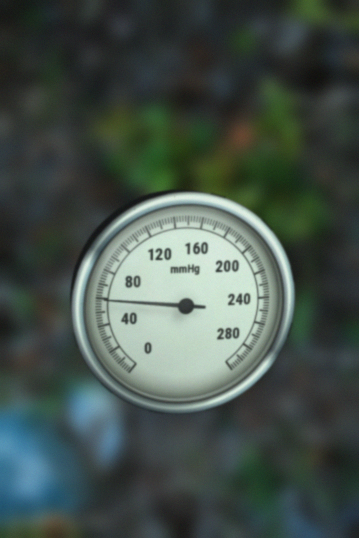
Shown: 60
